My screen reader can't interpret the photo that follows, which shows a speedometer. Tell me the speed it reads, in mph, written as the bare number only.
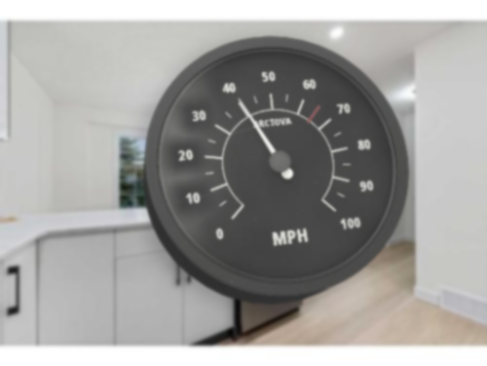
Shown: 40
